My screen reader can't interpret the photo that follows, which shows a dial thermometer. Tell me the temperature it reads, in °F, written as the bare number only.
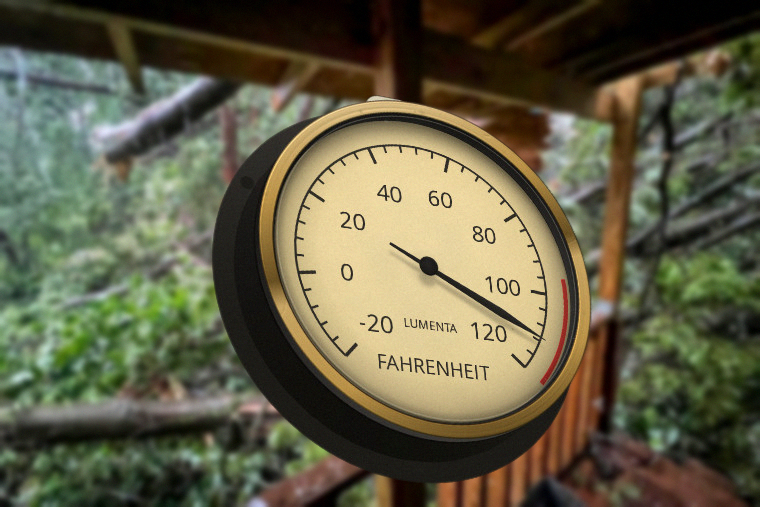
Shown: 112
